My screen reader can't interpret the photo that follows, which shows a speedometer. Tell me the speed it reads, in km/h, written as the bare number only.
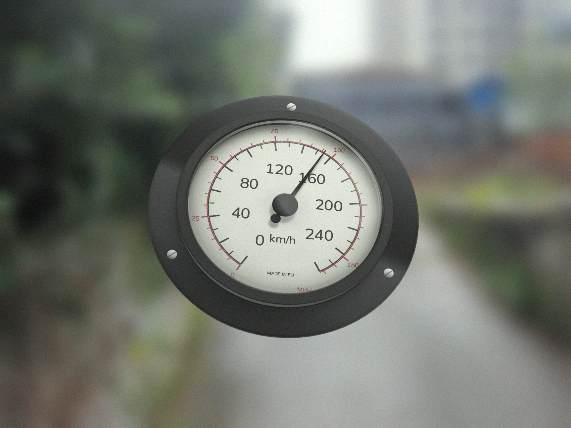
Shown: 155
